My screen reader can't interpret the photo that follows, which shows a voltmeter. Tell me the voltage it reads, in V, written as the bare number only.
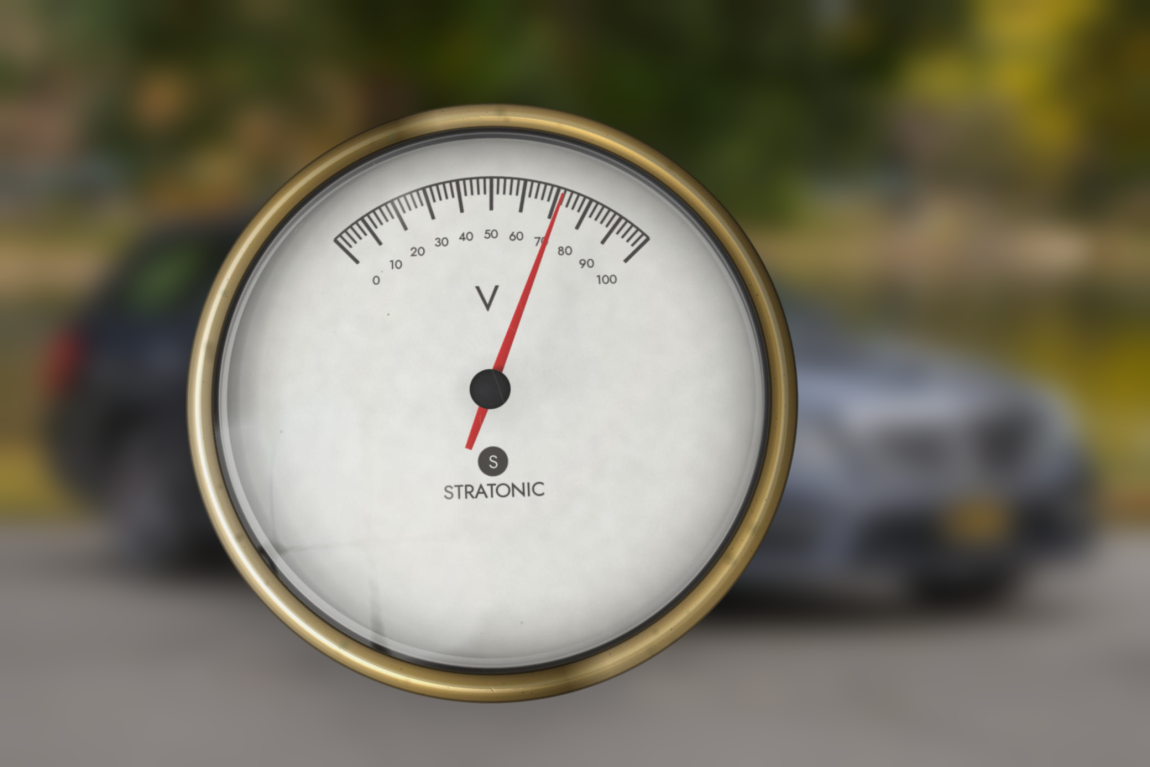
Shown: 72
